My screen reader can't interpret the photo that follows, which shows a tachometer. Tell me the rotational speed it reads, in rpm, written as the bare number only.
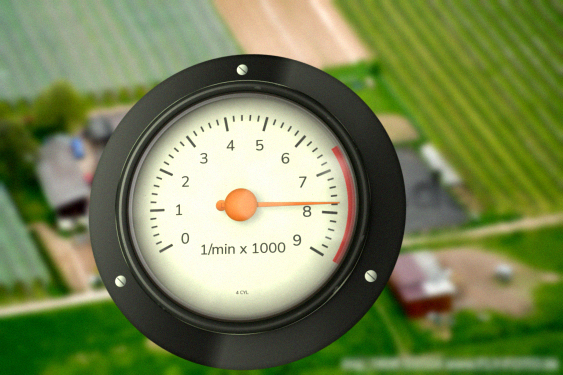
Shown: 7800
